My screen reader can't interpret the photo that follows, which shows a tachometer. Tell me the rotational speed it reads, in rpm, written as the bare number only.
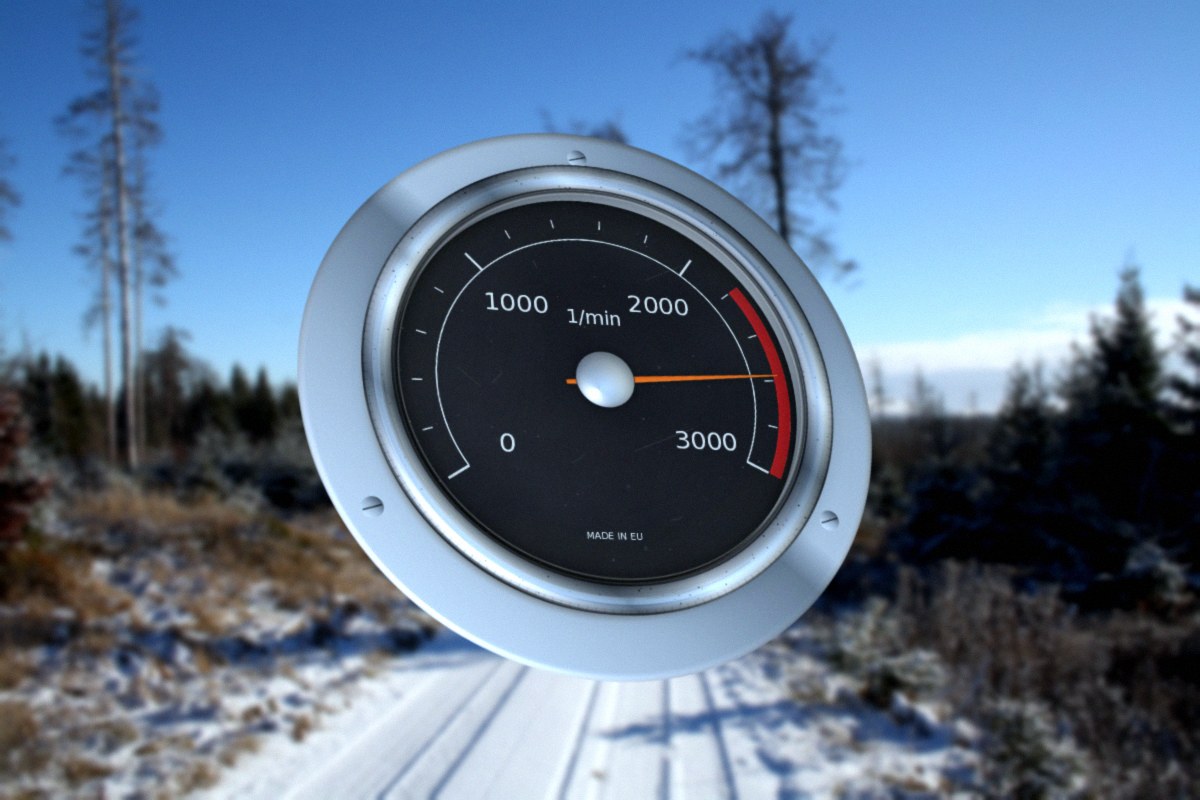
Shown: 2600
